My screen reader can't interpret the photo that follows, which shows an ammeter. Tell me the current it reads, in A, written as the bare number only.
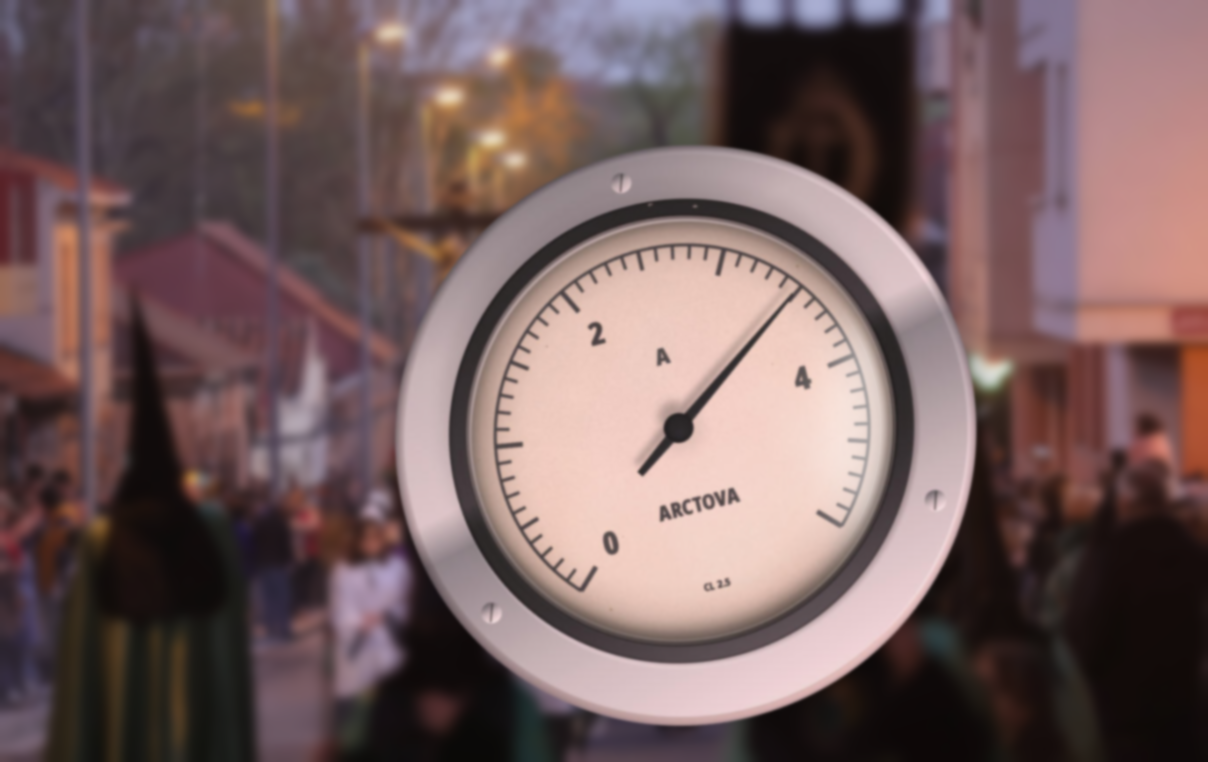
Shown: 3.5
